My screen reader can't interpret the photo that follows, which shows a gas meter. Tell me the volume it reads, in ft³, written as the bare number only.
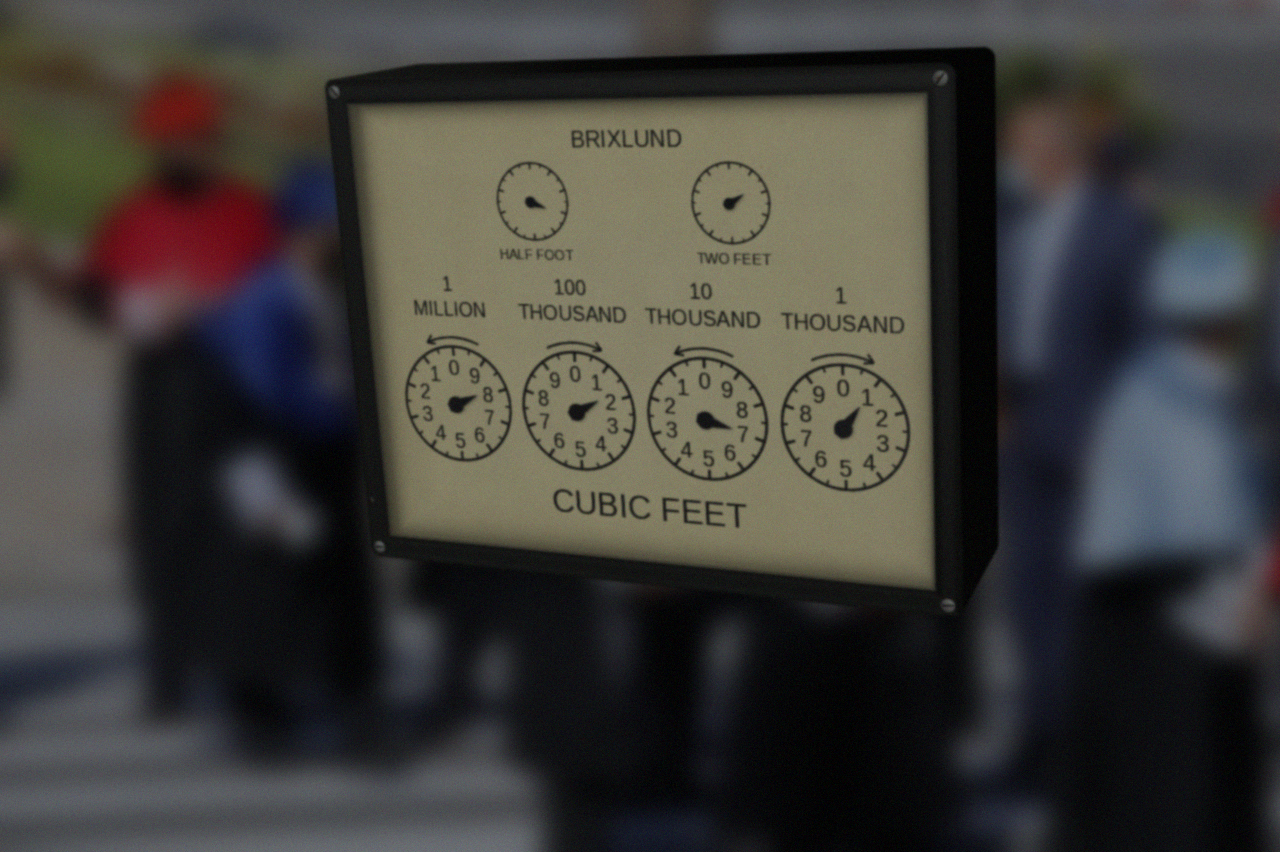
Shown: 817100
